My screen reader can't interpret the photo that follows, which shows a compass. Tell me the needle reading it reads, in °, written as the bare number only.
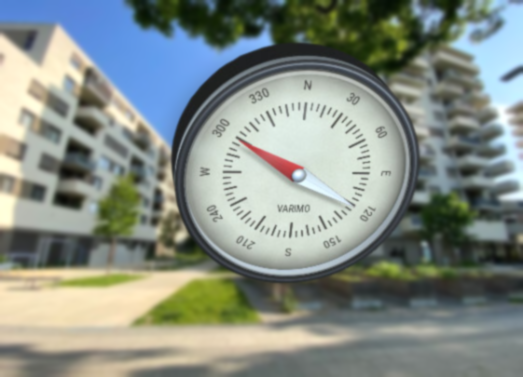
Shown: 300
